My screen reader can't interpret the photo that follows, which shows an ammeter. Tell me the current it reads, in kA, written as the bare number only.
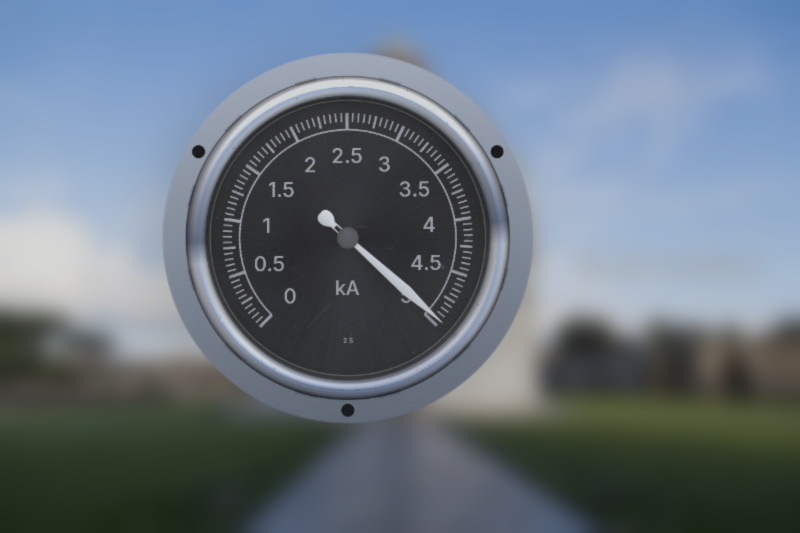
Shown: 4.95
